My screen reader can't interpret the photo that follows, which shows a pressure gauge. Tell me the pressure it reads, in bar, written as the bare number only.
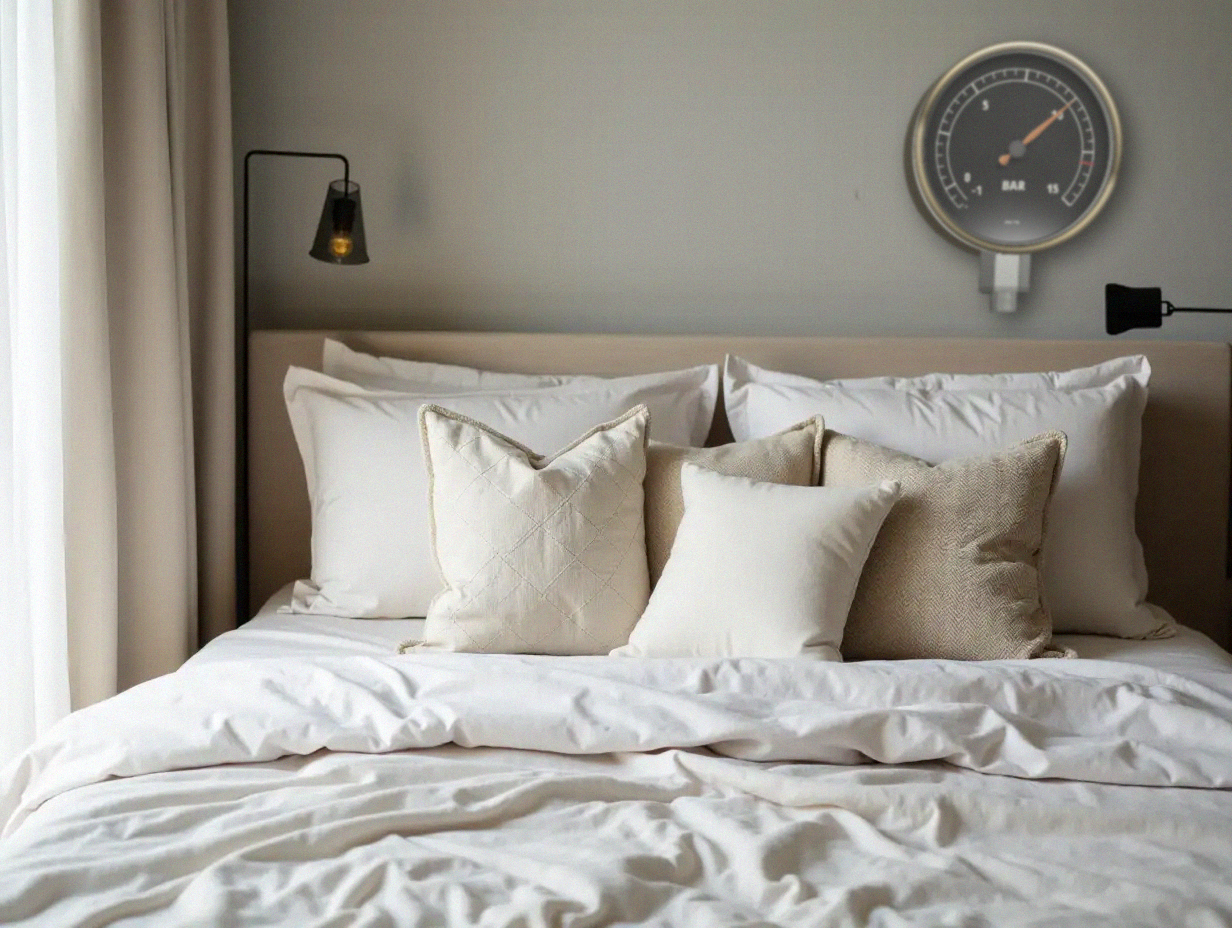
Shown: 10
